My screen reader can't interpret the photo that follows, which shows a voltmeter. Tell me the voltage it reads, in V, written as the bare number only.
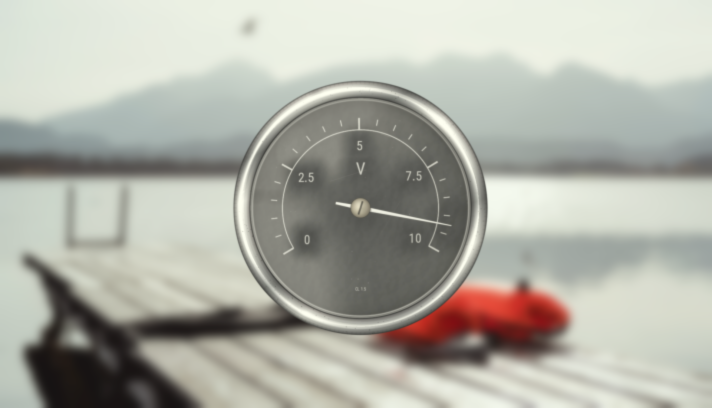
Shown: 9.25
